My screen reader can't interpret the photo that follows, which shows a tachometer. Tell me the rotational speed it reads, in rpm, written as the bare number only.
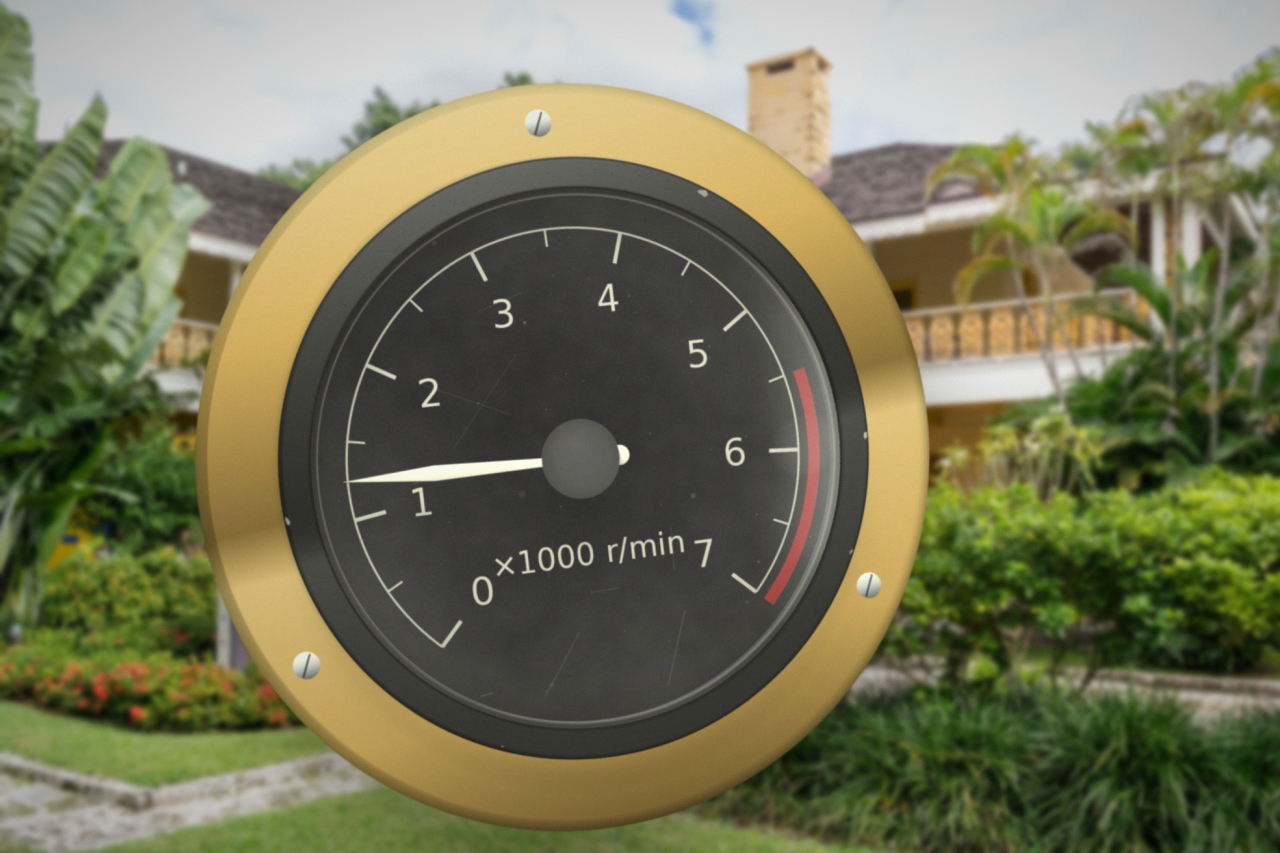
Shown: 1250
